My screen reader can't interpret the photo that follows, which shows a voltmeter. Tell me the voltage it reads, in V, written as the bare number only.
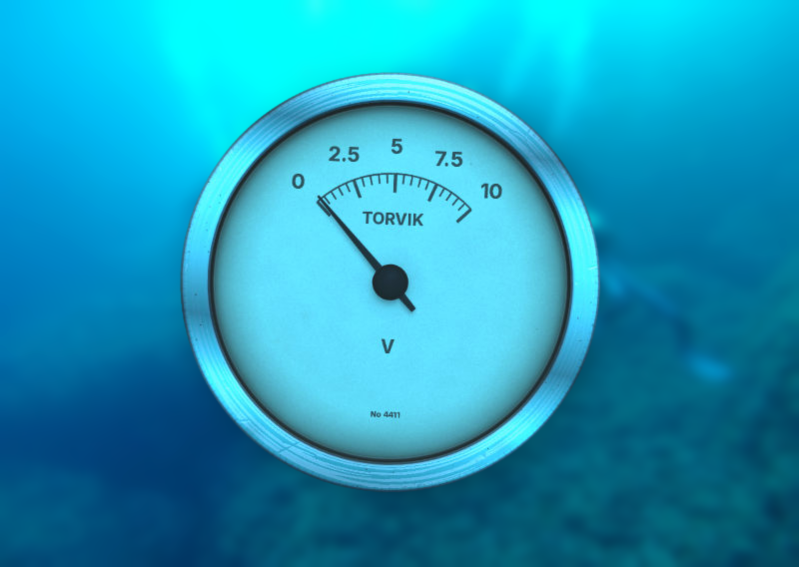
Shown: 0.25
